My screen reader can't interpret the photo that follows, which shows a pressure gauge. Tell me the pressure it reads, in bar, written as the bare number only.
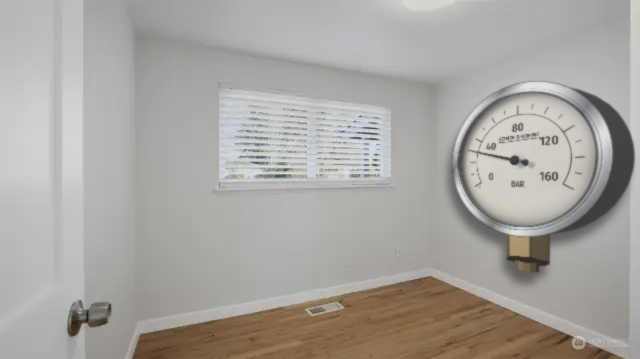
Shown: 30
